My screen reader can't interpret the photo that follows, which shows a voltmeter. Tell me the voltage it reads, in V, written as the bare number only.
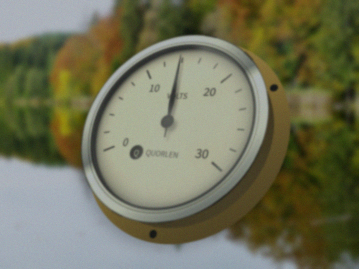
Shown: 14
